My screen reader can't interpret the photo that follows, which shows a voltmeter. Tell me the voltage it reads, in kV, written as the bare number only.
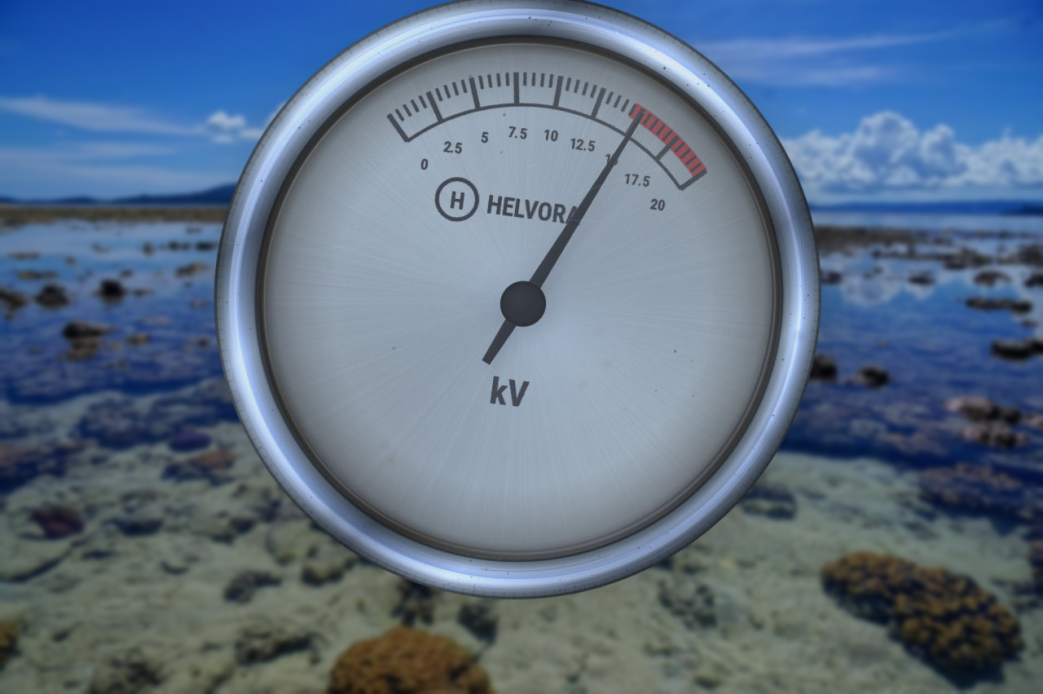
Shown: 15
